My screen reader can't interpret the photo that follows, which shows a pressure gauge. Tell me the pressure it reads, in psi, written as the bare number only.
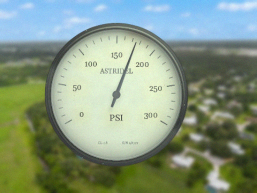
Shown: 175
